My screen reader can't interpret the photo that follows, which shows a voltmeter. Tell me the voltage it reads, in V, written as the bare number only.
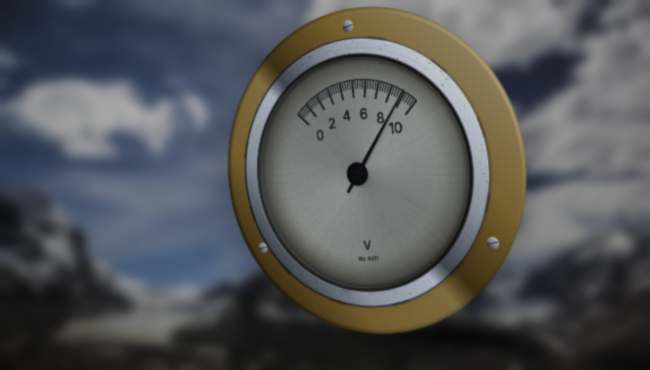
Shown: 9
